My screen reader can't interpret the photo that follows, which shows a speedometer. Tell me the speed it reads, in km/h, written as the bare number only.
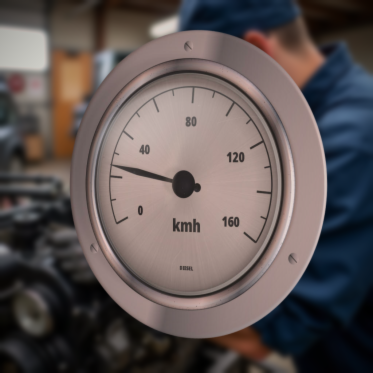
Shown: 25
